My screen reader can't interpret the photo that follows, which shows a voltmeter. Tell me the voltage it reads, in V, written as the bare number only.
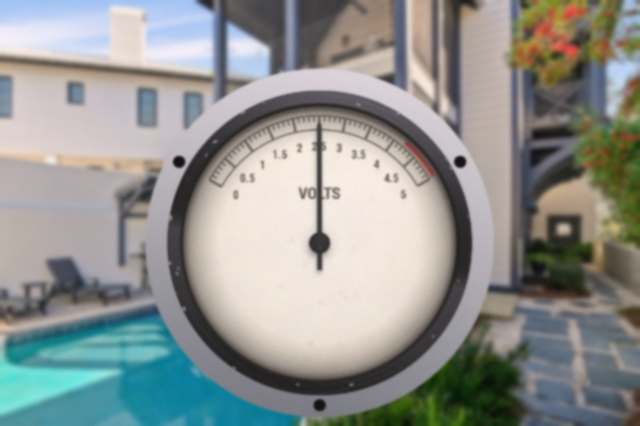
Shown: 2.5
